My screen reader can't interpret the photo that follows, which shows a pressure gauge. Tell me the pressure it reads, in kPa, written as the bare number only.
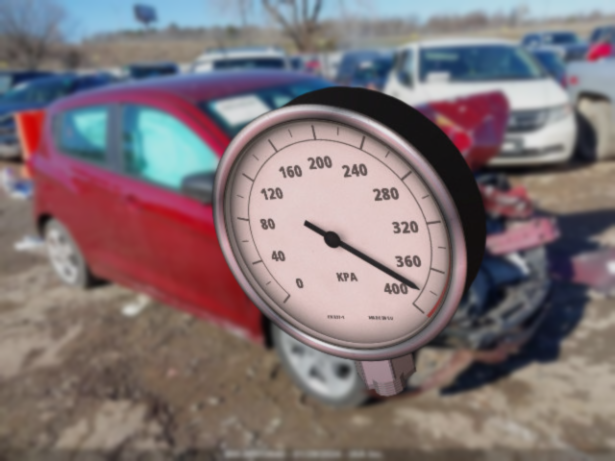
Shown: 380
